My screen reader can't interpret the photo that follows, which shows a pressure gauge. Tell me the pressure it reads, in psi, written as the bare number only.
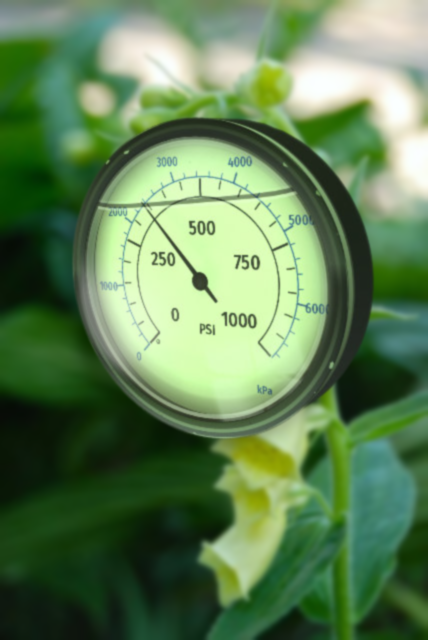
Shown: 350
